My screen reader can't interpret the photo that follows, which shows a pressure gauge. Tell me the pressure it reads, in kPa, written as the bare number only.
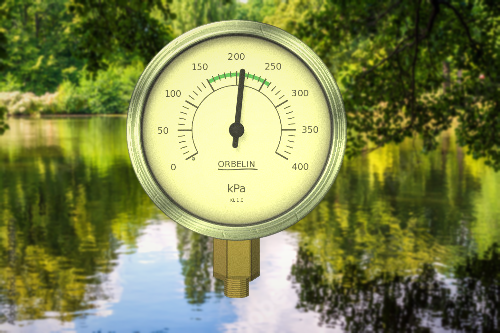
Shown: 210
